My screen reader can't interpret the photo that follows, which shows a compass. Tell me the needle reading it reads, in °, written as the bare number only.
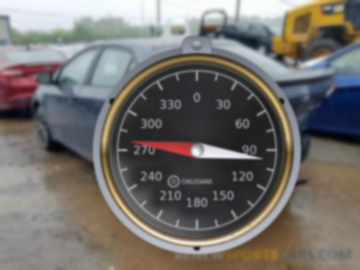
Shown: 277.5
